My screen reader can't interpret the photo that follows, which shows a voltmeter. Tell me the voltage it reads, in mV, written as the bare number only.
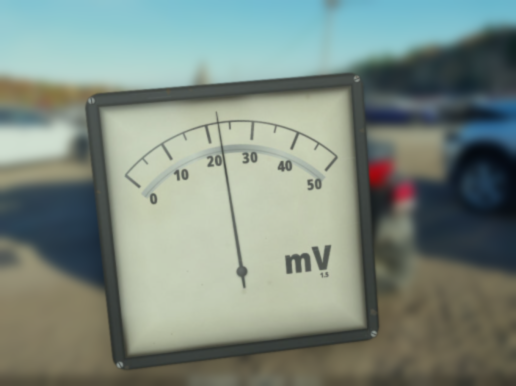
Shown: 22.5
